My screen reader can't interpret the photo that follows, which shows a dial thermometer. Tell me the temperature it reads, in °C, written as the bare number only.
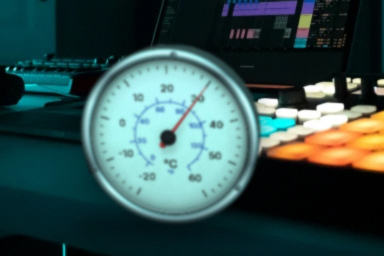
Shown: 30
